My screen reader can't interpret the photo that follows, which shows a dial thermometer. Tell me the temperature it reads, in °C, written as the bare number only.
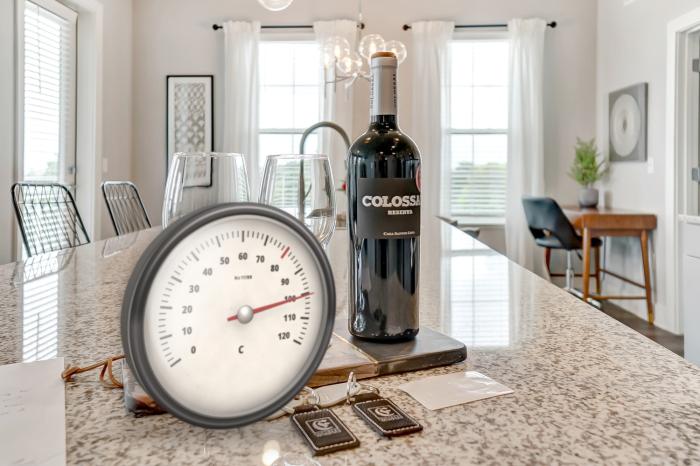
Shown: 100
